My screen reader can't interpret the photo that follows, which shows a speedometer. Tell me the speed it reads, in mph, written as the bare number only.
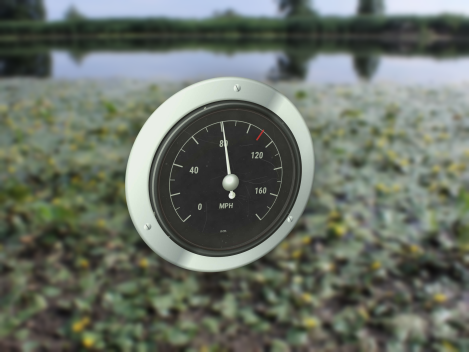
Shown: 80
